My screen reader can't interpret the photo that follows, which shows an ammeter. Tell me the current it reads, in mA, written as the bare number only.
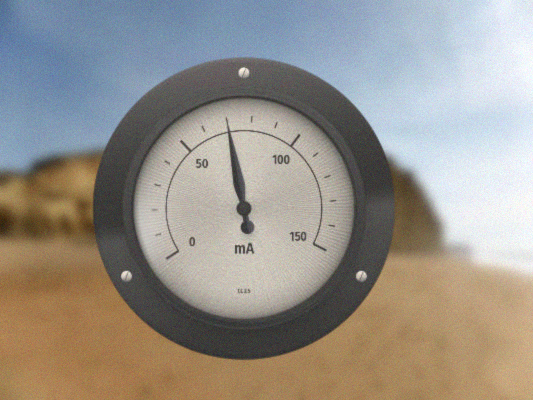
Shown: 70
